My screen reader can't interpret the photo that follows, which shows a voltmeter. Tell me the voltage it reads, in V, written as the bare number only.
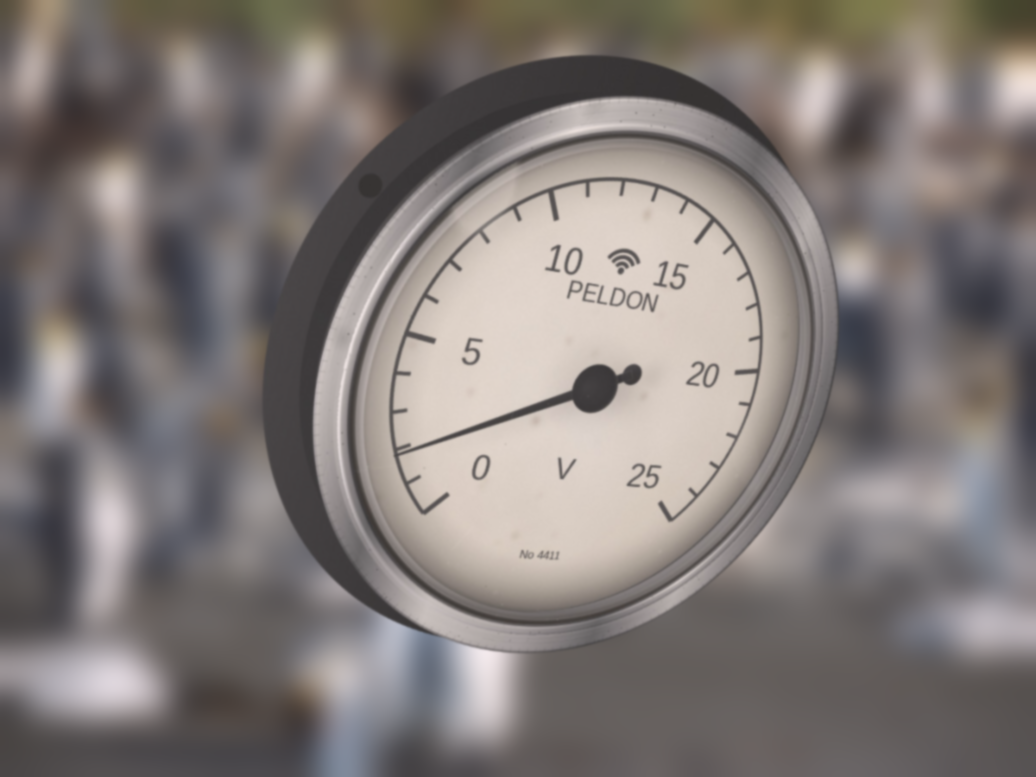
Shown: 2
